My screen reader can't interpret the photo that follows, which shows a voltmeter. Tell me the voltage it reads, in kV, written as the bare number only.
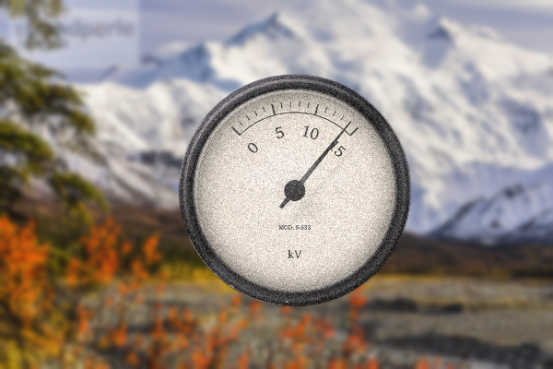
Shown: 14
